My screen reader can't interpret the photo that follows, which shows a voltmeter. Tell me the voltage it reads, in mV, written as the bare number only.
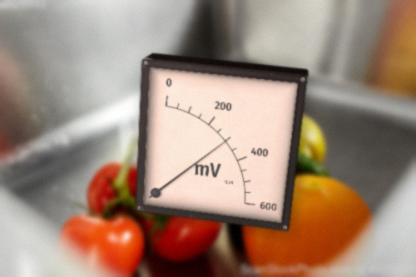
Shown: 300
